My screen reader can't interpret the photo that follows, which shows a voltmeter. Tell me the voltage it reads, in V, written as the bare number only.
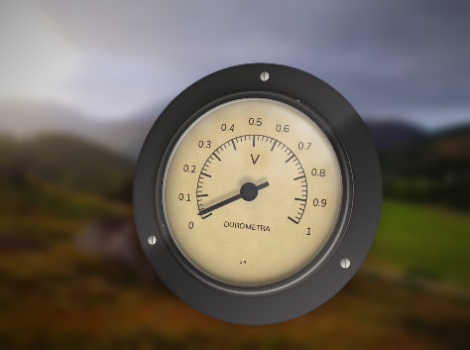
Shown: 0.02
